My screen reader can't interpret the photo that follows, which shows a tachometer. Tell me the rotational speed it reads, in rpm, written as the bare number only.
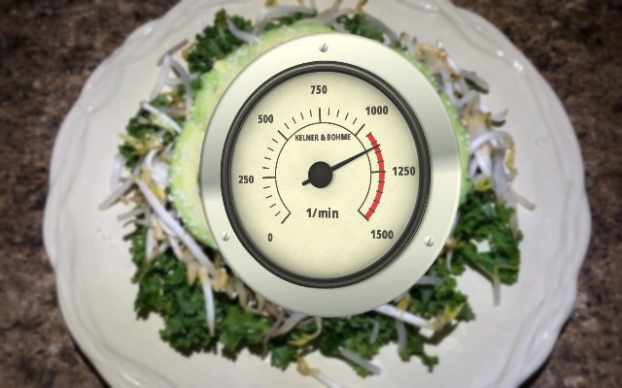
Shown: 1125
